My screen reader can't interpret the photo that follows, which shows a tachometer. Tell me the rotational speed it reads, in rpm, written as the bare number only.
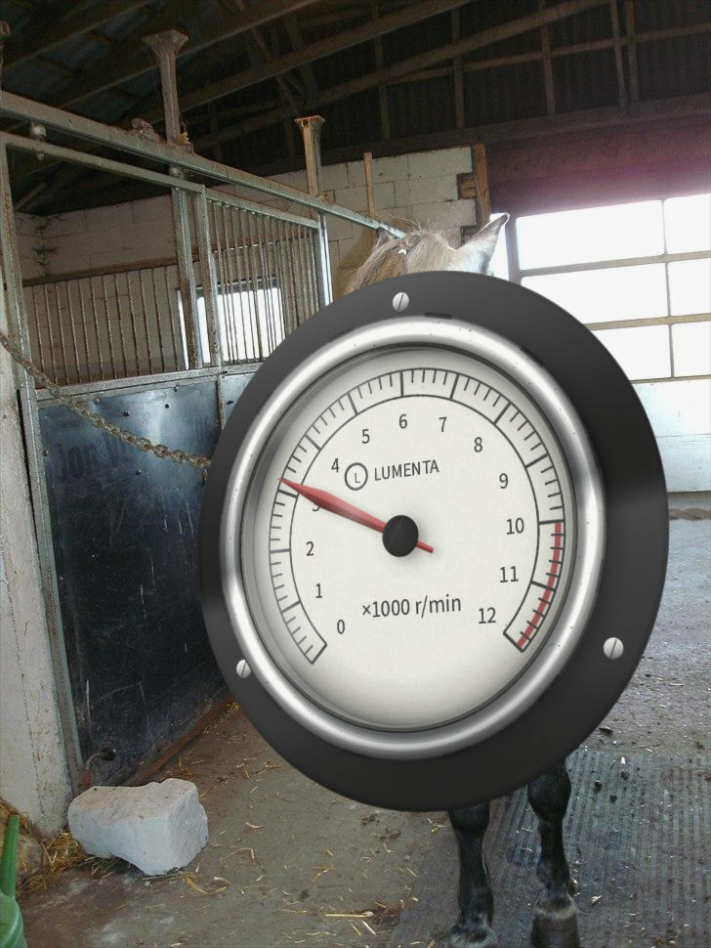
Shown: 3200
